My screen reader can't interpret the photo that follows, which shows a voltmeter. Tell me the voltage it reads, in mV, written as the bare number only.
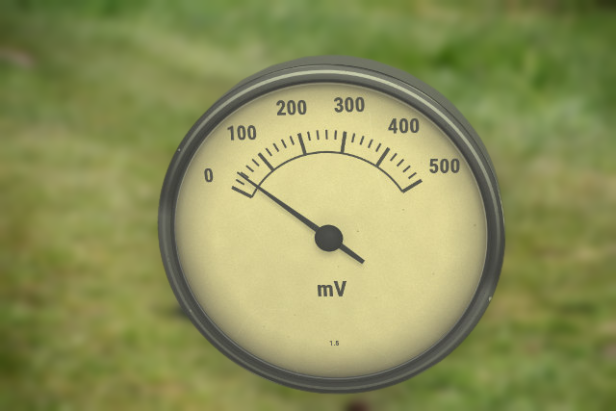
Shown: 40
